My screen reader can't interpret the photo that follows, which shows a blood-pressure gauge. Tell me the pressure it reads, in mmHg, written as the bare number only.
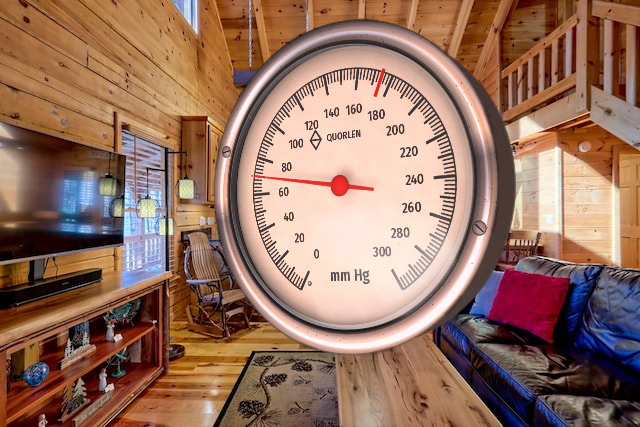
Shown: 70
